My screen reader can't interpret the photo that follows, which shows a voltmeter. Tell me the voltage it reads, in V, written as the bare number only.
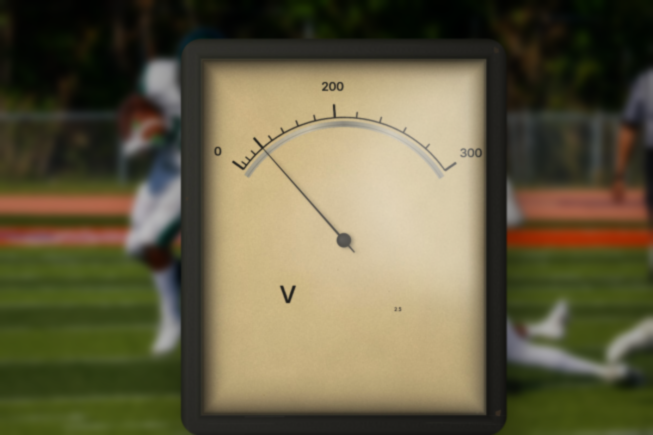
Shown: 100
